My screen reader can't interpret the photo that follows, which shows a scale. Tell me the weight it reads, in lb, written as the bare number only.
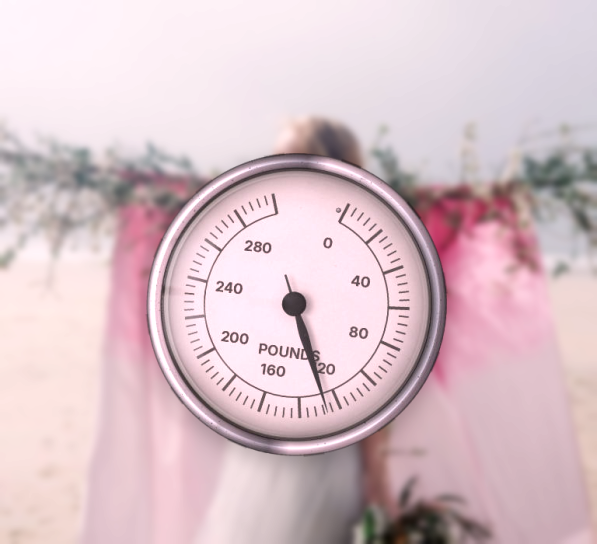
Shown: 126
